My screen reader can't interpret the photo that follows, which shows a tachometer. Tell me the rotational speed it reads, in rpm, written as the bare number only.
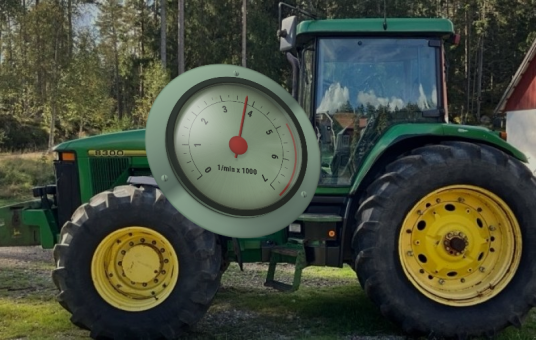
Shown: 3750
